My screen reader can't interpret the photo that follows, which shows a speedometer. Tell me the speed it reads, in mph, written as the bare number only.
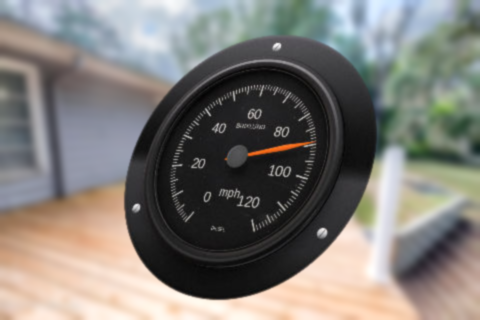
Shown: 90
